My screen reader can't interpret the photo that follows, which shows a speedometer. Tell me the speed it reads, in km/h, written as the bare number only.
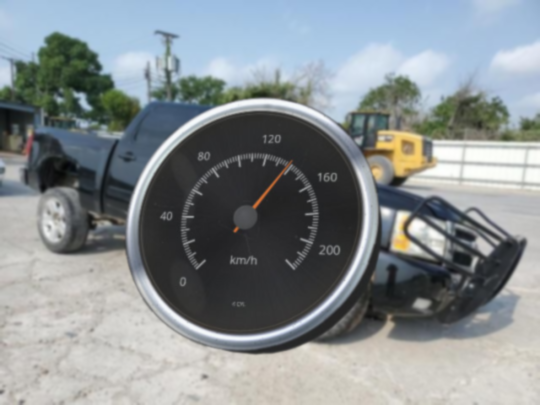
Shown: 140
